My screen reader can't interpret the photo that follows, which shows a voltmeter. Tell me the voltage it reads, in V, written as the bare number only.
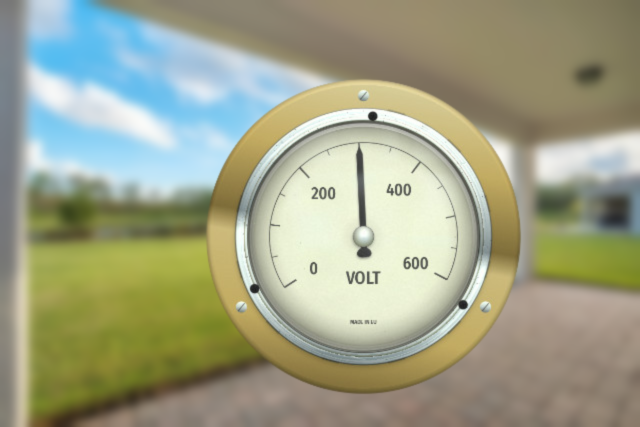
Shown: 300
